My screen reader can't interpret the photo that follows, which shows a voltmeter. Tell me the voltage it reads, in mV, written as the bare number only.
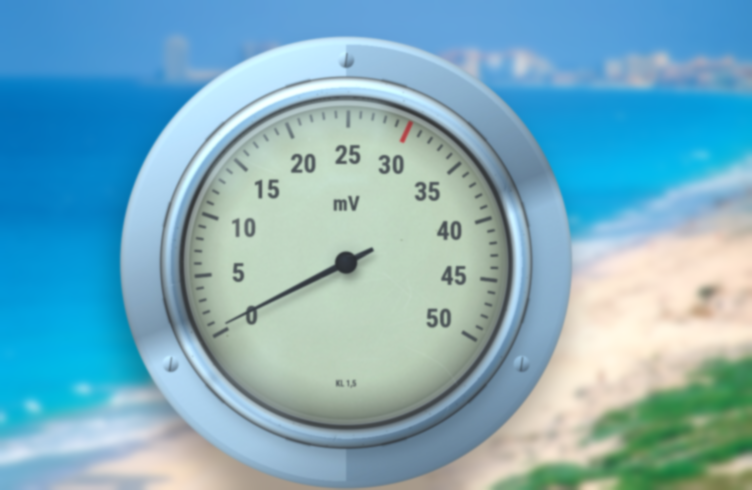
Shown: 0.5
